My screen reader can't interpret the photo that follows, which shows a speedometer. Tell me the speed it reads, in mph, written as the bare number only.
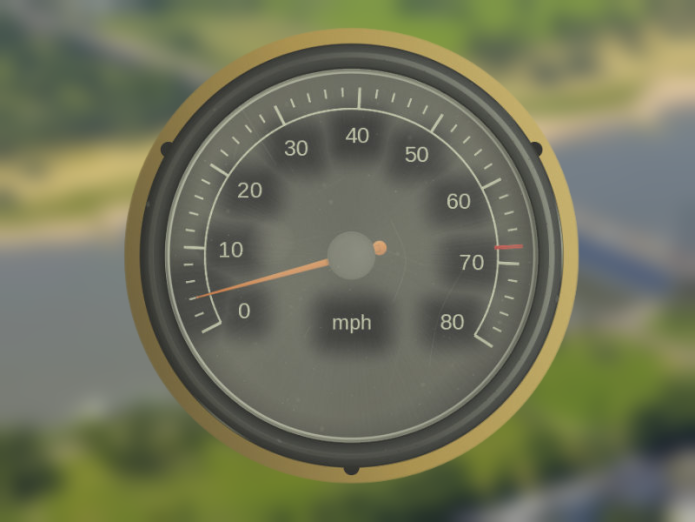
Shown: 4
